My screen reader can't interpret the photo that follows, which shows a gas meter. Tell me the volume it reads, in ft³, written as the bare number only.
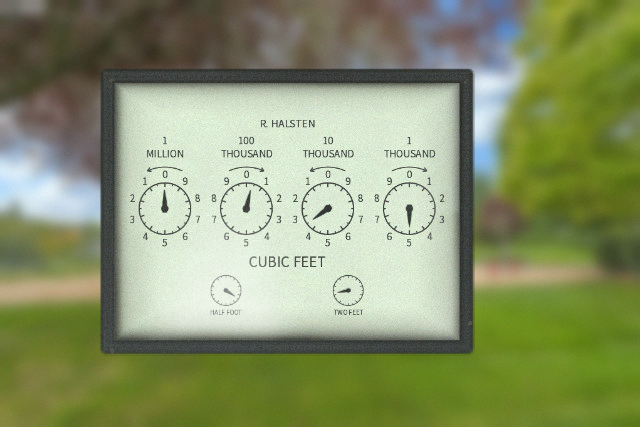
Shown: 3500
